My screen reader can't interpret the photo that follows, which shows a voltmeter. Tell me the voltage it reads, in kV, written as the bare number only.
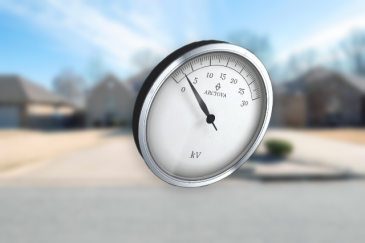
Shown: 2.5
